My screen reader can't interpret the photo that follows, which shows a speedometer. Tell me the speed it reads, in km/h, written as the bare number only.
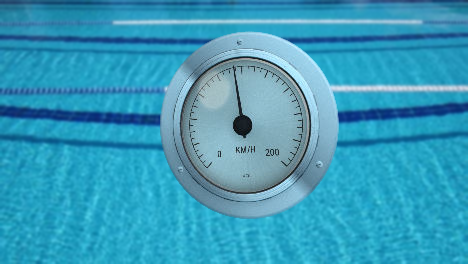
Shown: 95
